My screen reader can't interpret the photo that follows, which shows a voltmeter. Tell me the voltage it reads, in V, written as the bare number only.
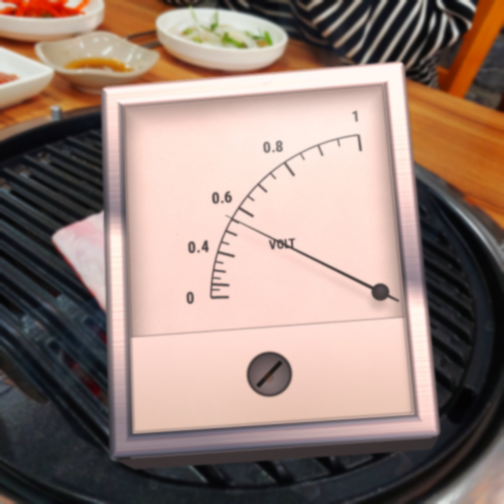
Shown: 0.55
